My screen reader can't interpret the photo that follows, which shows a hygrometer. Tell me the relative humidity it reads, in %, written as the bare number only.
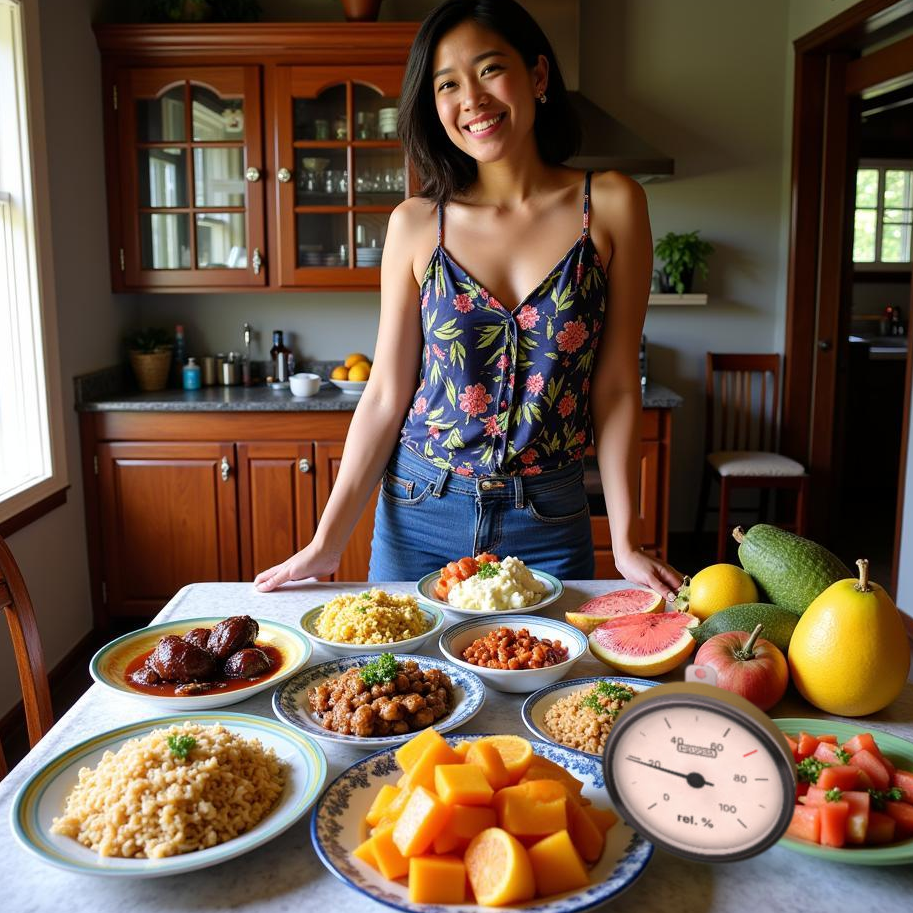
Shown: 20
